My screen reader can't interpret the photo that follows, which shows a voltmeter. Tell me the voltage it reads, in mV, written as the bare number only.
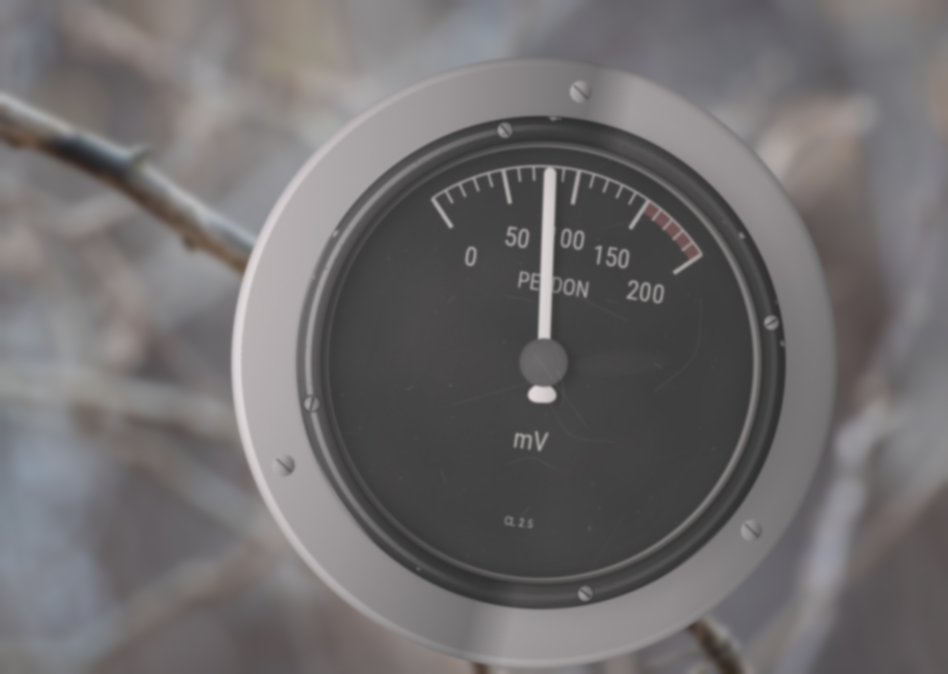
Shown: 80
